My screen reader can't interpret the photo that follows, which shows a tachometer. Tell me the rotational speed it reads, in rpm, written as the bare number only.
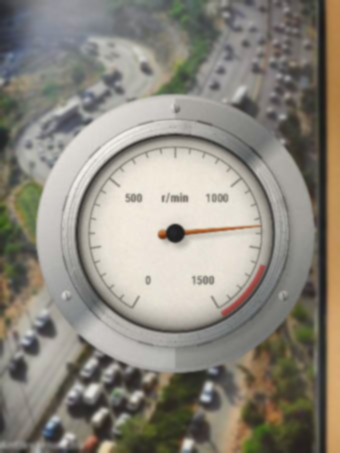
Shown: 1175
